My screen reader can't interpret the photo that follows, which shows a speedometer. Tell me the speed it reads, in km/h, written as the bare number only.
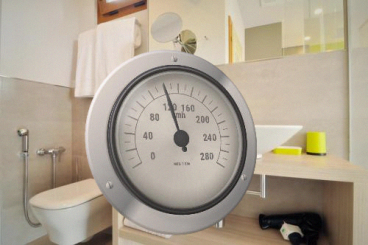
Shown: 120
